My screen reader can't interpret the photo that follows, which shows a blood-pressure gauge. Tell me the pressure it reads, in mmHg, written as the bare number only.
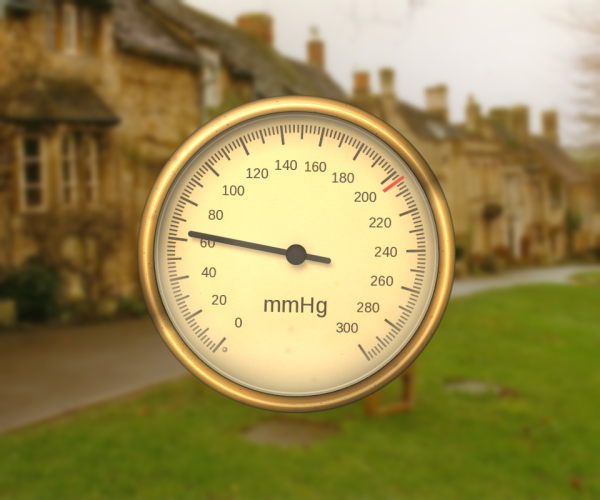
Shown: 64
